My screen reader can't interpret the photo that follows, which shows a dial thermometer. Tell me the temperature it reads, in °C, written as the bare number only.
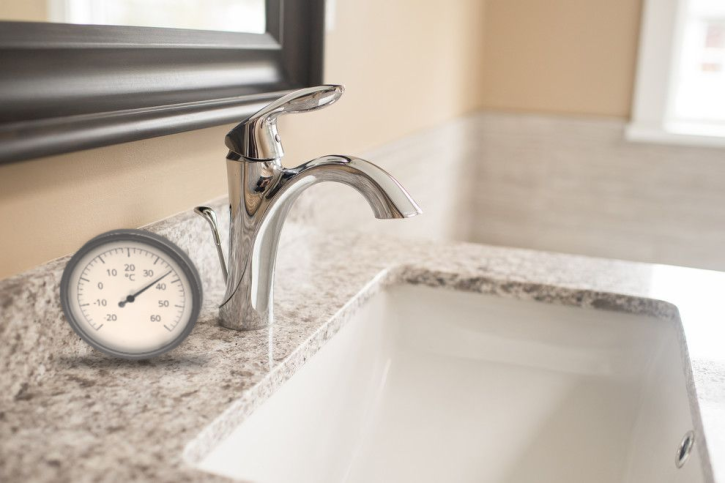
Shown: 36
